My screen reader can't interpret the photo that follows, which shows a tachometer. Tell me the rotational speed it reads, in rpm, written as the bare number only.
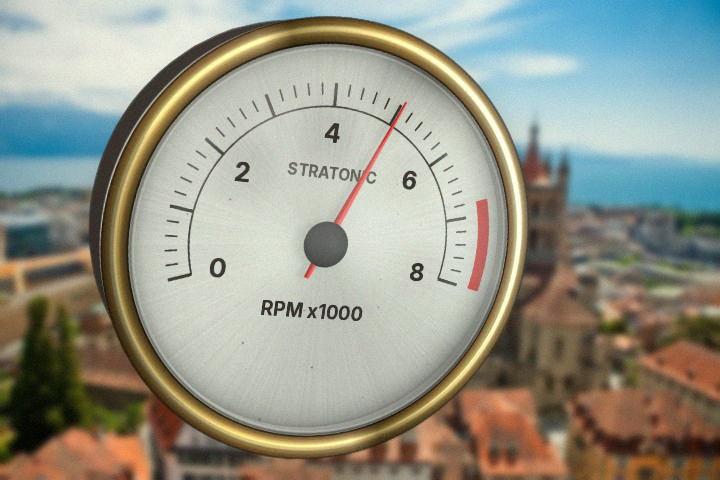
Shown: 5000
